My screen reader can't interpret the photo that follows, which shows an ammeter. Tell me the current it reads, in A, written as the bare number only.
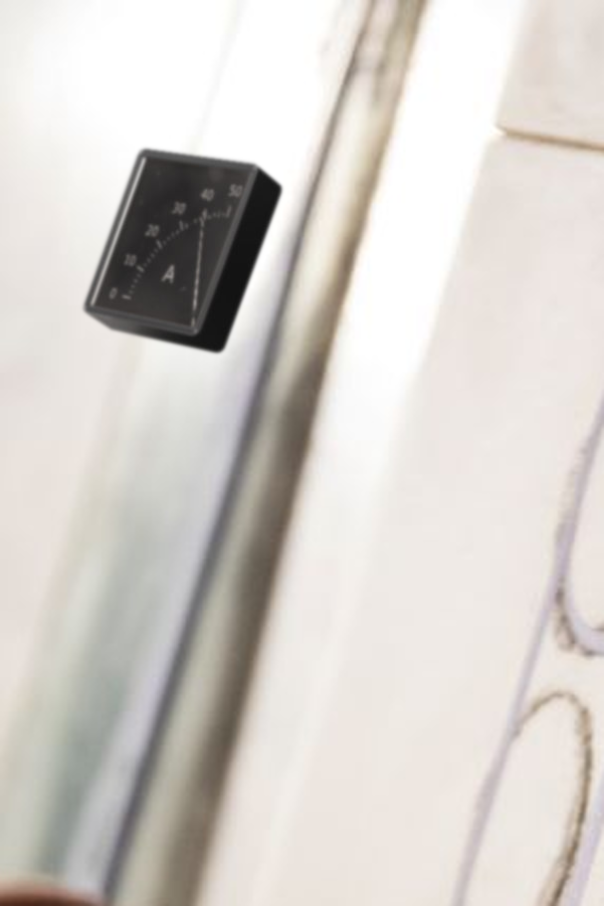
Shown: 40
